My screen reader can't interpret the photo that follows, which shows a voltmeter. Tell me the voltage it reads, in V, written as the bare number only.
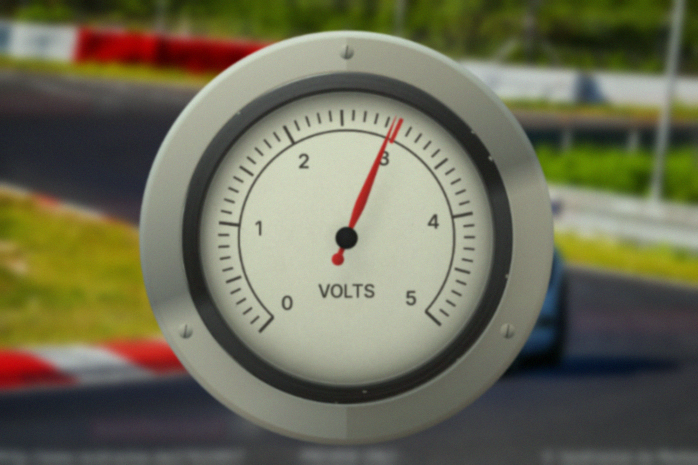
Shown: 2.95
